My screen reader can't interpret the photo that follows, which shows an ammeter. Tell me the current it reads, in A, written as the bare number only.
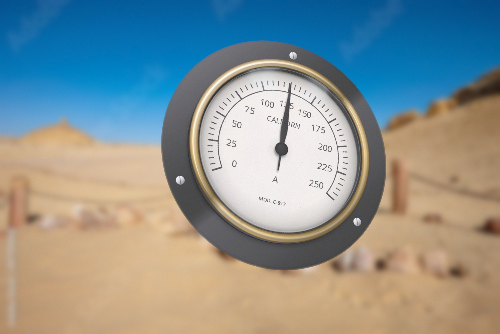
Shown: 125
